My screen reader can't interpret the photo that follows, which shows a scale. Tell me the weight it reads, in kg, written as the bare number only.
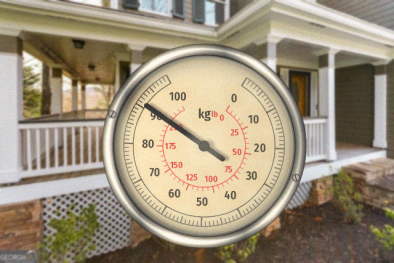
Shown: 91
